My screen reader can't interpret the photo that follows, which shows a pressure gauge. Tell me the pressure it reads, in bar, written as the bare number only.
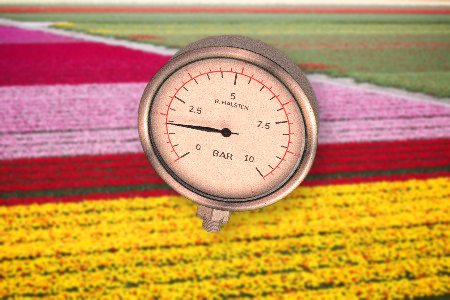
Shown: 1.5
